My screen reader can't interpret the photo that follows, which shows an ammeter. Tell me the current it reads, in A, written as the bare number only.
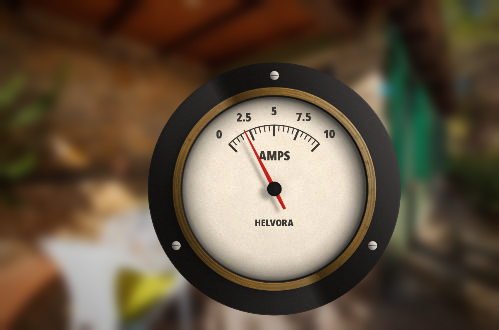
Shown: 2
